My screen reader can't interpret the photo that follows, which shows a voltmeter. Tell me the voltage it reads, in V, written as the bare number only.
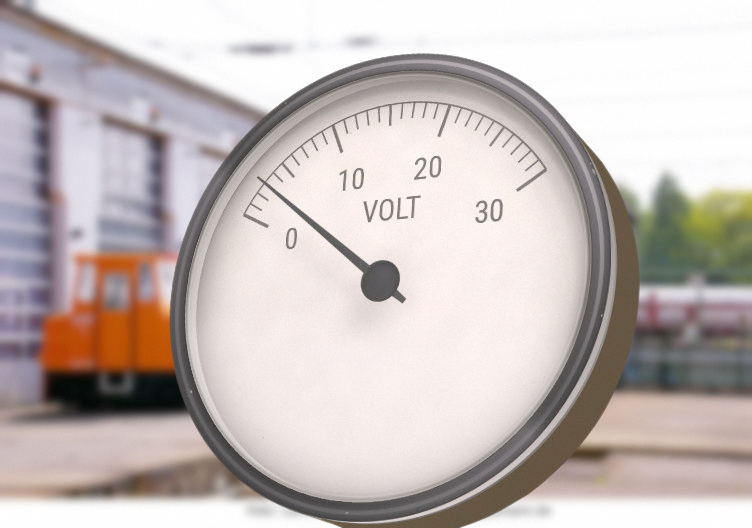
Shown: 3
